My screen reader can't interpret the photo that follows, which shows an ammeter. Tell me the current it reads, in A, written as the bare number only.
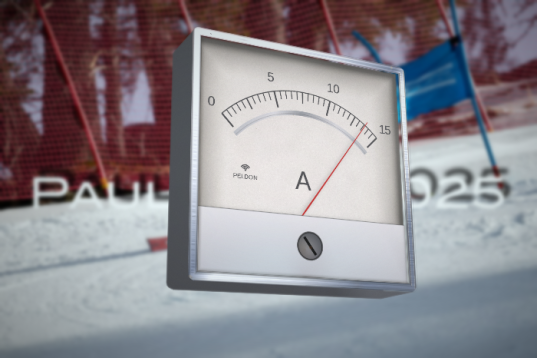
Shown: 13.5
